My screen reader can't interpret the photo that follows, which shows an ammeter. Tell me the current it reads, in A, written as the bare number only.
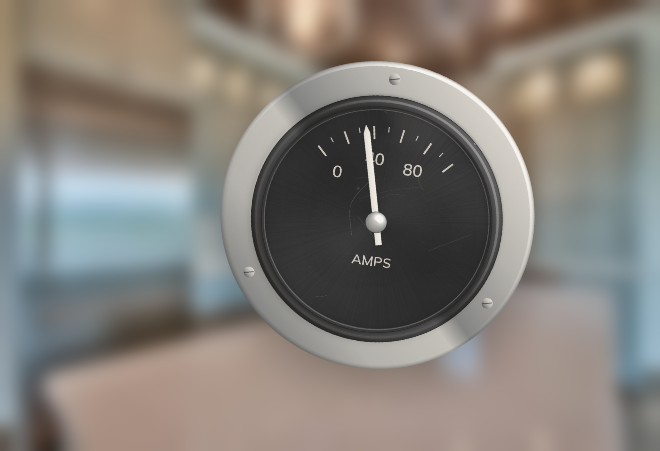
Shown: 35
